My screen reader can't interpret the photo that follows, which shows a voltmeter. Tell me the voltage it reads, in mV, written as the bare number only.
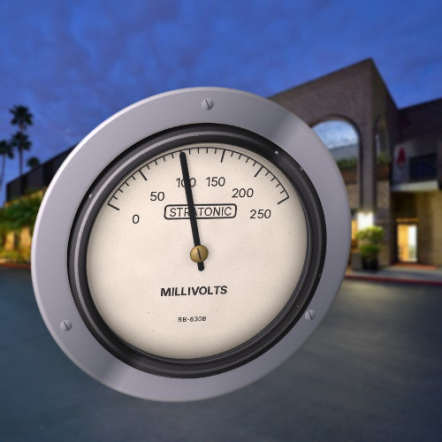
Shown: 100
